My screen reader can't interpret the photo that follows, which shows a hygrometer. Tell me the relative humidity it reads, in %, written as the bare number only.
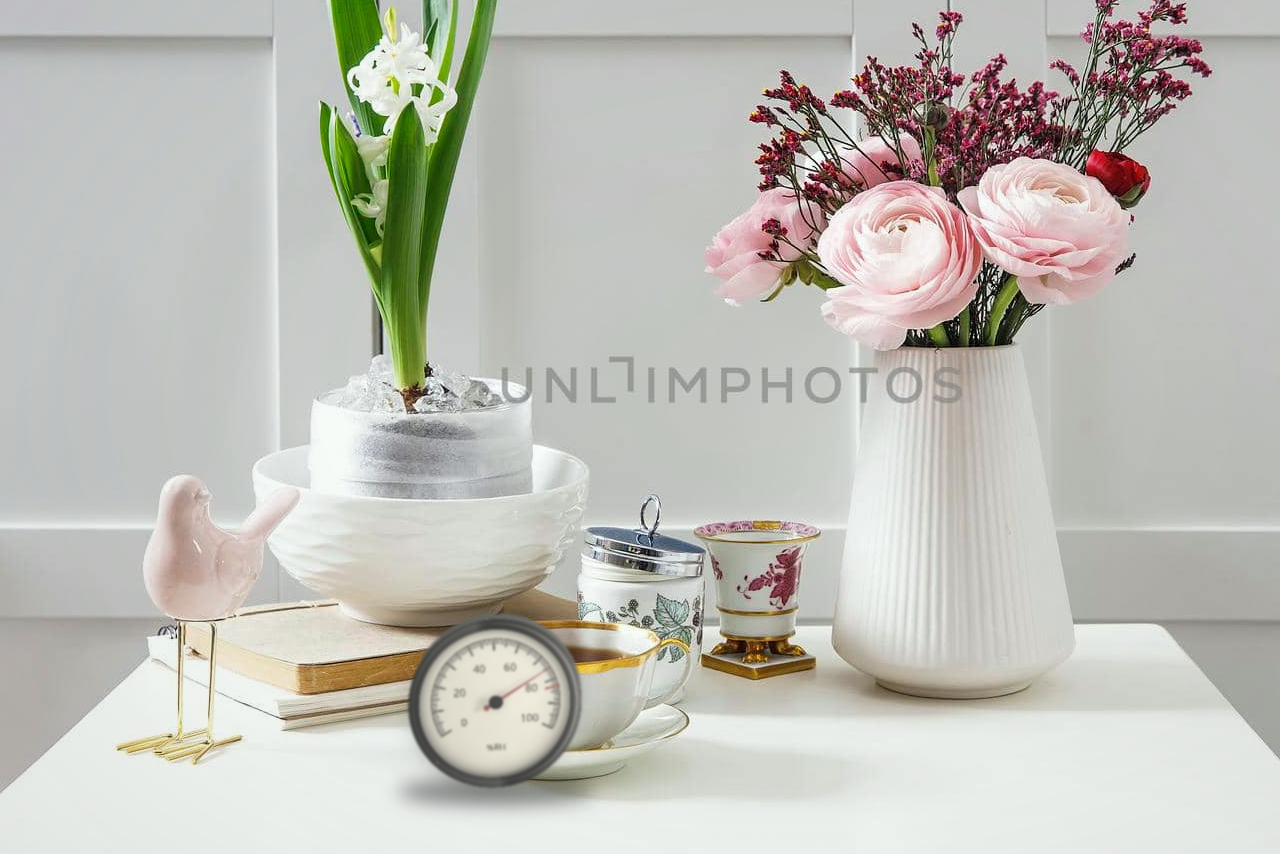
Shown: 75
